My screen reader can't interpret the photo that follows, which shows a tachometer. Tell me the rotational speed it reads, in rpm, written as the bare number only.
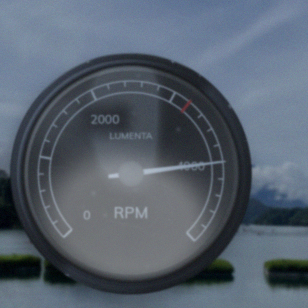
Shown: 4000
